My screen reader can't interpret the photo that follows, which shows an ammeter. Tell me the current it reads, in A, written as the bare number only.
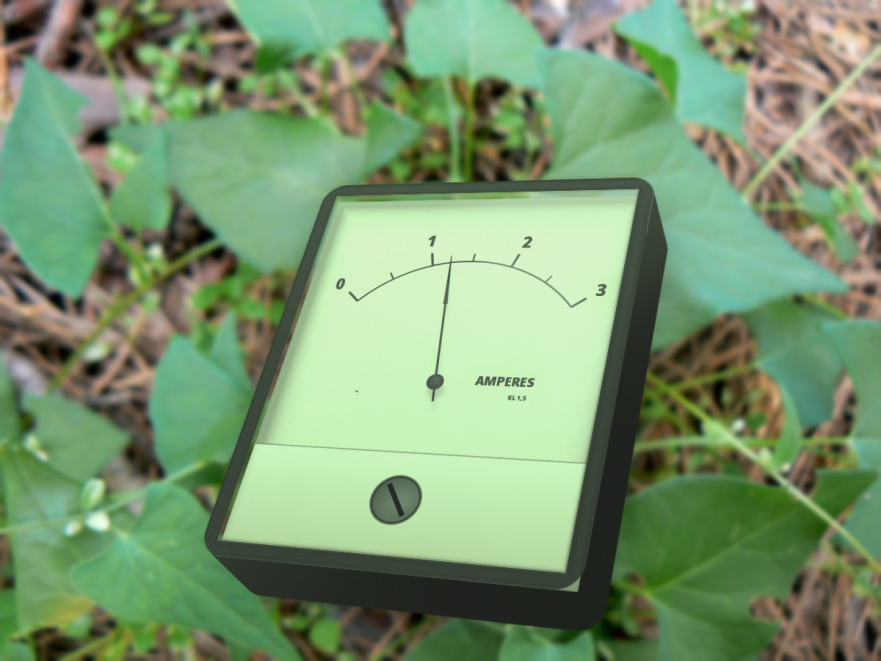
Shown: 1.25
